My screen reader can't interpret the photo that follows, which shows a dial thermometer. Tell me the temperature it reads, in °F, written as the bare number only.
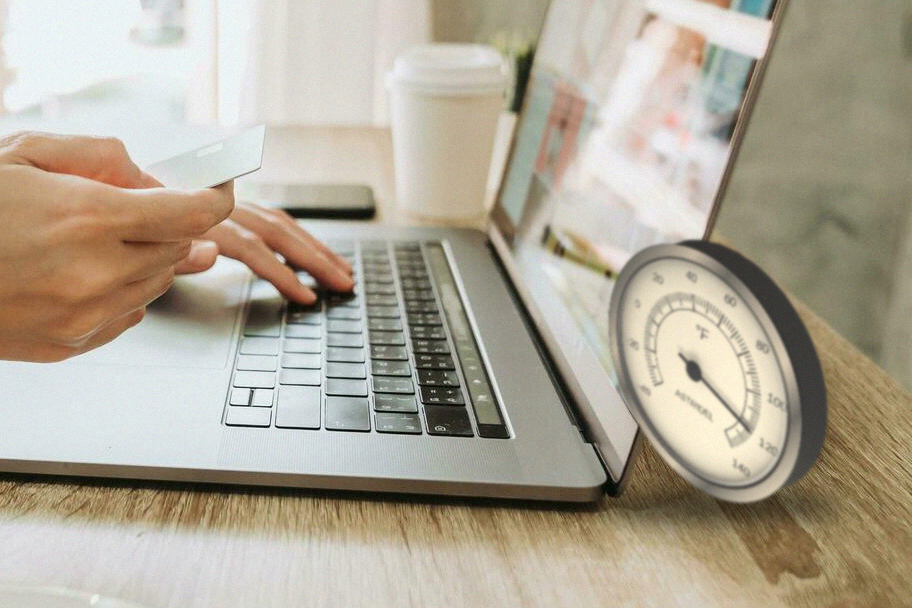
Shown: 120
